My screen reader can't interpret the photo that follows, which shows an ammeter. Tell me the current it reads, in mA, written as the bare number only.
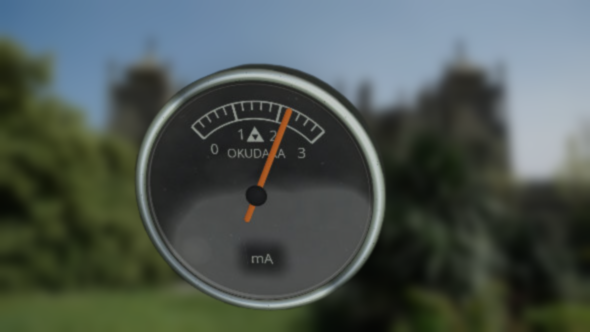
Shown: 2.2
